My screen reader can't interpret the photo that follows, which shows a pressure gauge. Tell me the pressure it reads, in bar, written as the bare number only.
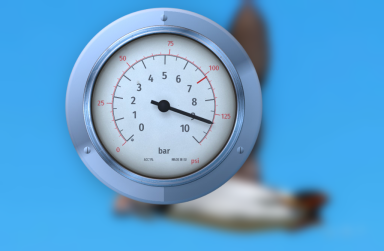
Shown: 9
